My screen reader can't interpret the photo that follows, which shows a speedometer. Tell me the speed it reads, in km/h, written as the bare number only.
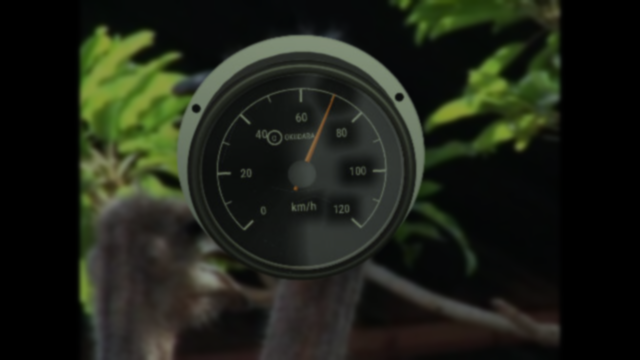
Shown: 70
